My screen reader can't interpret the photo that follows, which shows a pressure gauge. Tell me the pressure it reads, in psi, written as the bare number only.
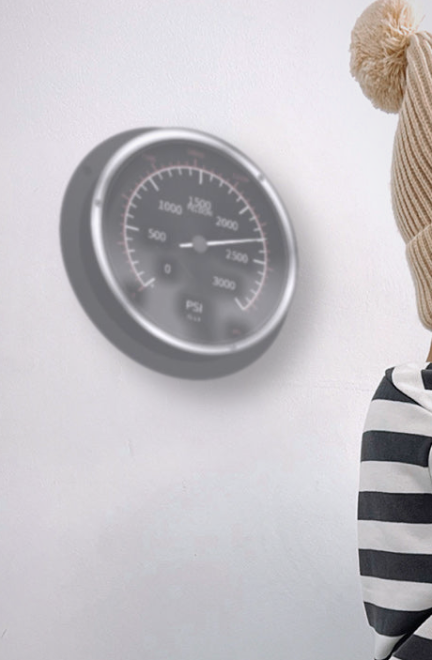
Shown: 2300
